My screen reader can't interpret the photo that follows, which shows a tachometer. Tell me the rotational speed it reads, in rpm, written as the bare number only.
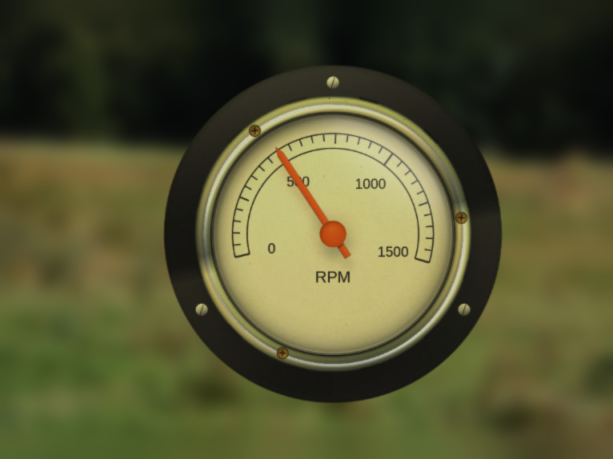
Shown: 500
